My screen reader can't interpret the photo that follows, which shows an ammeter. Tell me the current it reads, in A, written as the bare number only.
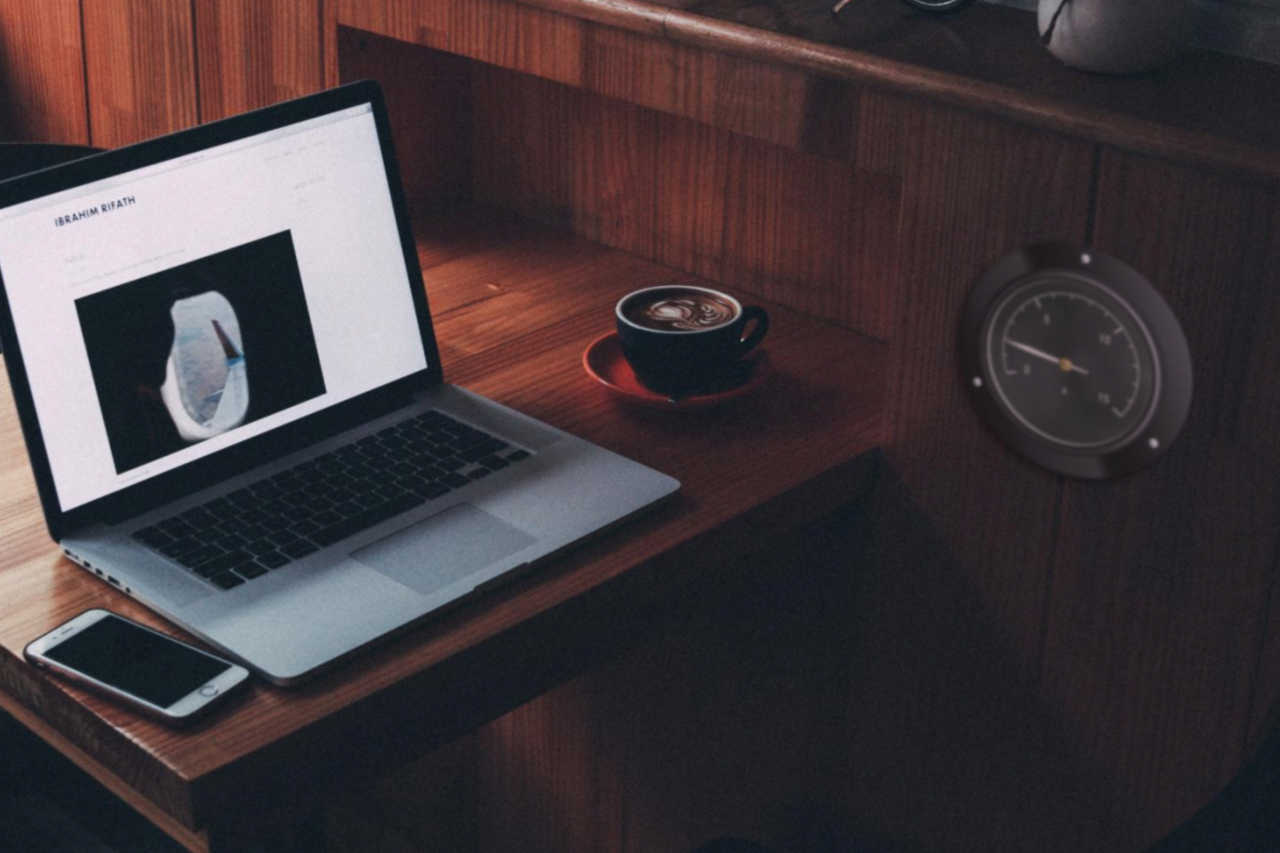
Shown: 2
